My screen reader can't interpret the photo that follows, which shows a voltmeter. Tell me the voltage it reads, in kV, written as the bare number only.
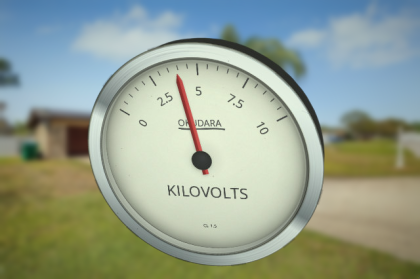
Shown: 4
